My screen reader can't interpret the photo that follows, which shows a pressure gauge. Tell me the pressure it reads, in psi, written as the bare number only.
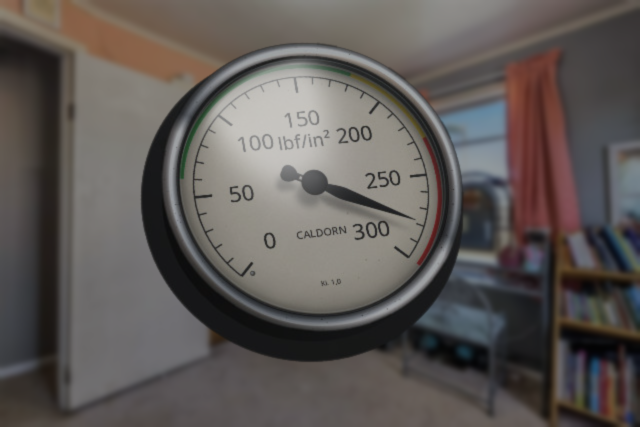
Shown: 280
